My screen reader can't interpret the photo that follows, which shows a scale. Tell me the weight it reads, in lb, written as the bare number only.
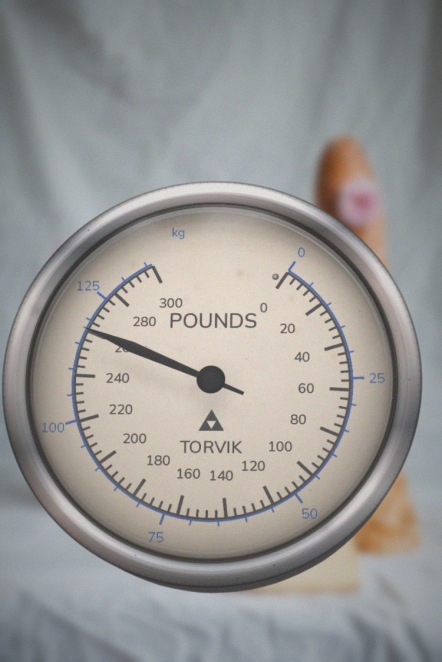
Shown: 260
